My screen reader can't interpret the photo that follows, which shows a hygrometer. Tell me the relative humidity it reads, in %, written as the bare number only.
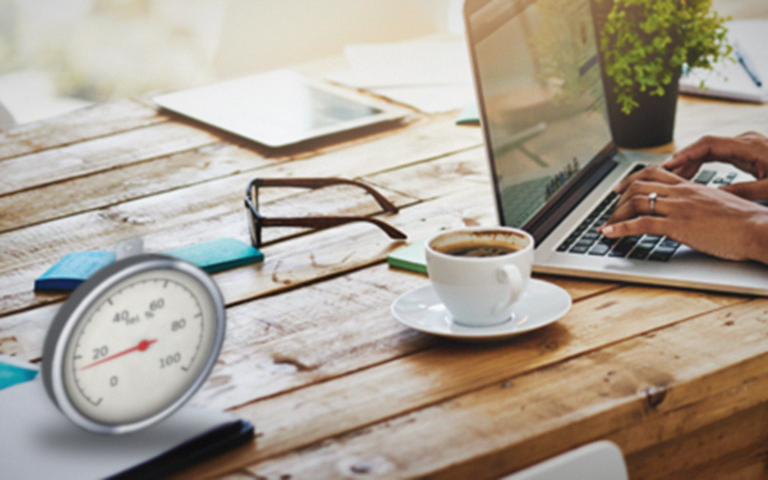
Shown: 16
